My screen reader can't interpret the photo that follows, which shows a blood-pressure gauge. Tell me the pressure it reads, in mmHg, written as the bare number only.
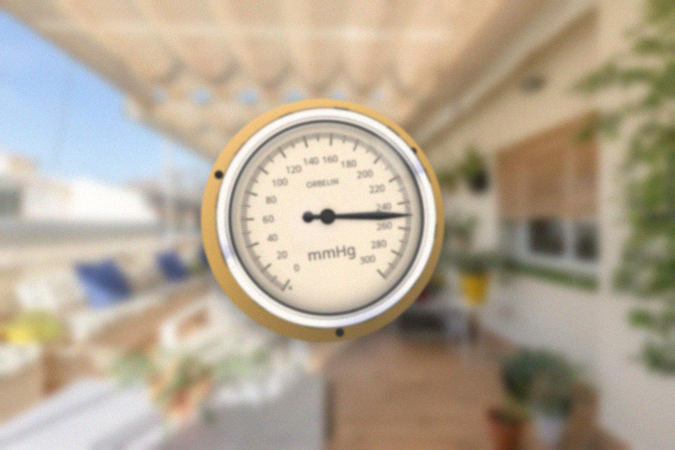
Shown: 250
